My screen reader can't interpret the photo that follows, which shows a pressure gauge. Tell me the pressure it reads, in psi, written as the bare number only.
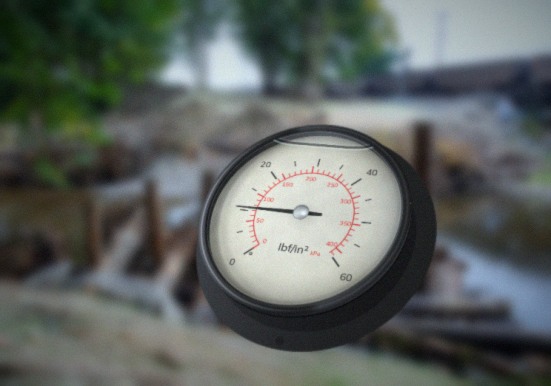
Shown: 10
